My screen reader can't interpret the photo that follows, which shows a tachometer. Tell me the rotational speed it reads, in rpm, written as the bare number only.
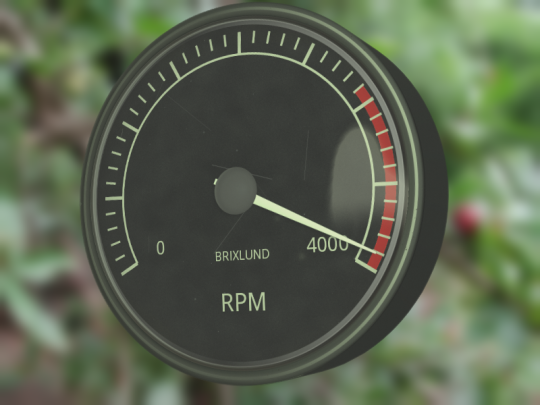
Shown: 3900
